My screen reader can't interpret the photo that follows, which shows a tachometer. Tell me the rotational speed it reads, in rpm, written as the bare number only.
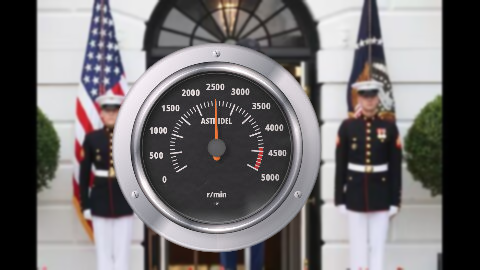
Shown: 2500
